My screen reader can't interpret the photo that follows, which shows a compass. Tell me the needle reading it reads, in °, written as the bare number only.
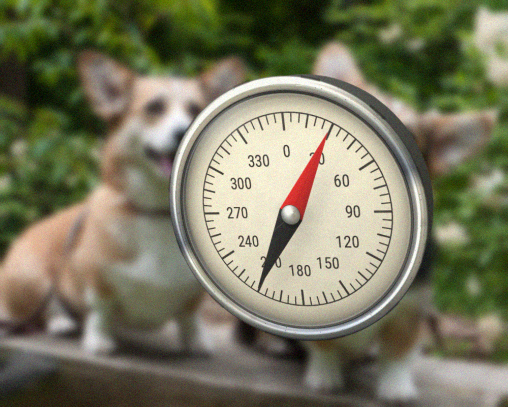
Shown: 30
